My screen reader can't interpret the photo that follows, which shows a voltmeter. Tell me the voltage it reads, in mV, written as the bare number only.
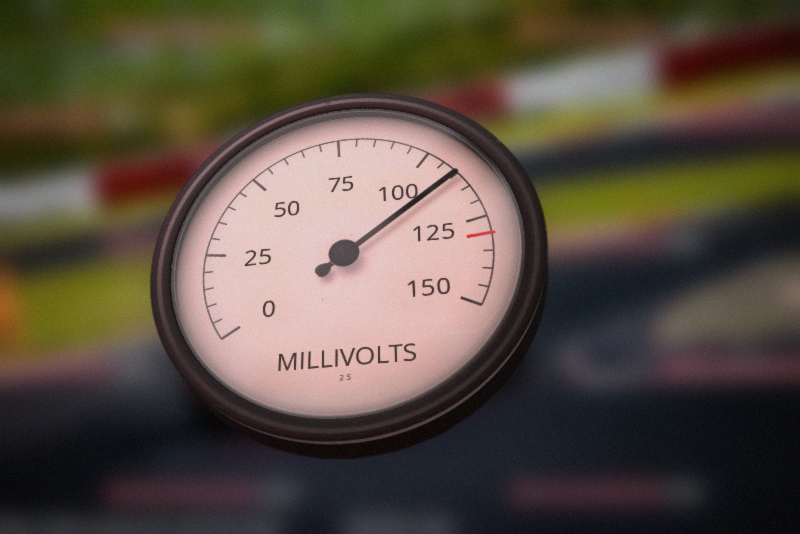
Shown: 110
